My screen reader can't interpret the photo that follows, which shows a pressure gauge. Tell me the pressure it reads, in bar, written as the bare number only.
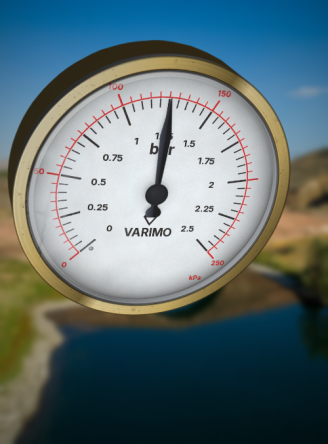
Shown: 1.25
